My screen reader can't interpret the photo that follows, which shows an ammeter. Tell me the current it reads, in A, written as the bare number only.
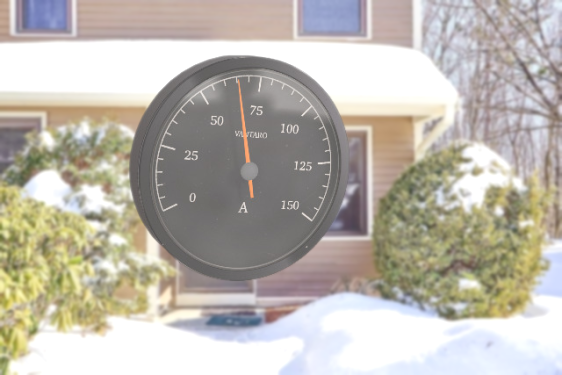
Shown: 65
